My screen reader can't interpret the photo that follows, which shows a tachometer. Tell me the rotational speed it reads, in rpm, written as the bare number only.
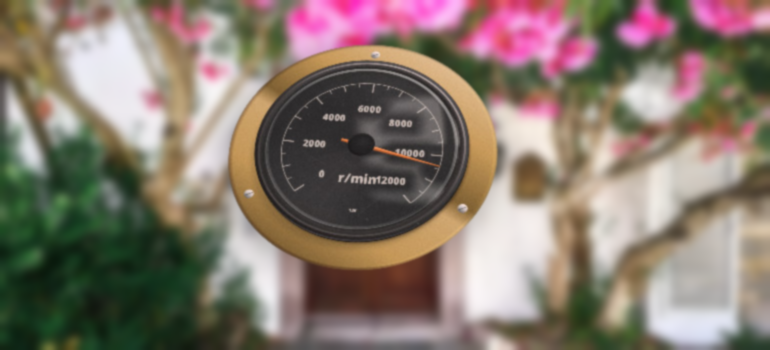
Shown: 10500
